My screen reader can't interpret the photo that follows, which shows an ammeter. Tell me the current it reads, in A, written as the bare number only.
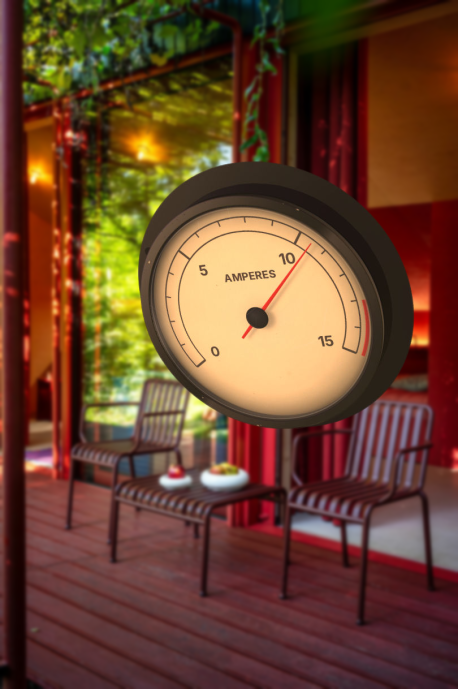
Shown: 10.5
